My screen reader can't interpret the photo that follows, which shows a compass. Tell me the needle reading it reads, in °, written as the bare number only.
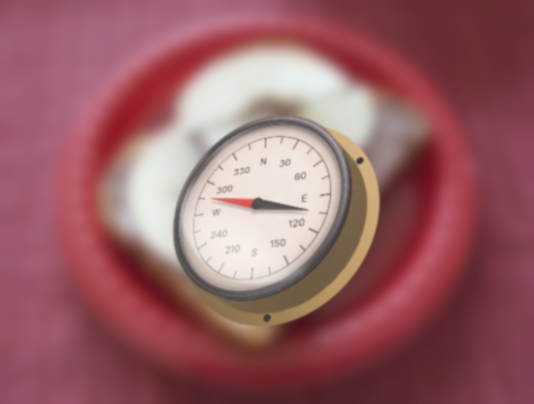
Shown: 285
